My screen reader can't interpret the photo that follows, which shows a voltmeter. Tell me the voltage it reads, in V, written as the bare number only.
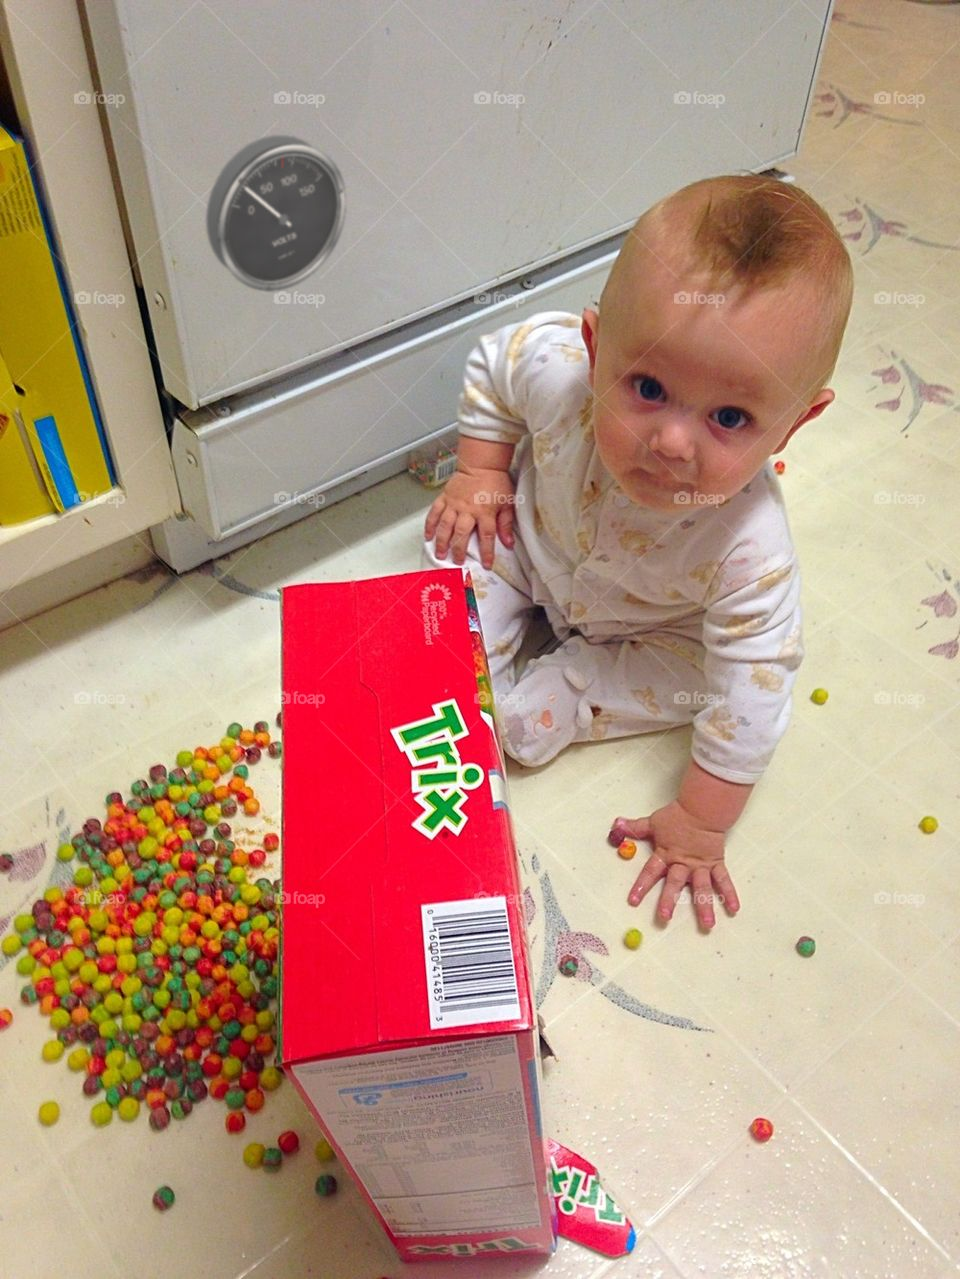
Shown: 25
